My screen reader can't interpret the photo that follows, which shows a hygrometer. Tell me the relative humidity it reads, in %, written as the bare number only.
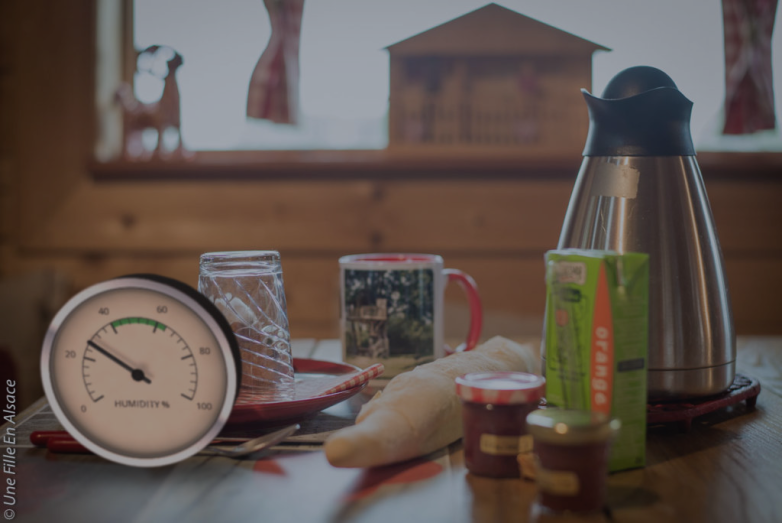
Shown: 28
